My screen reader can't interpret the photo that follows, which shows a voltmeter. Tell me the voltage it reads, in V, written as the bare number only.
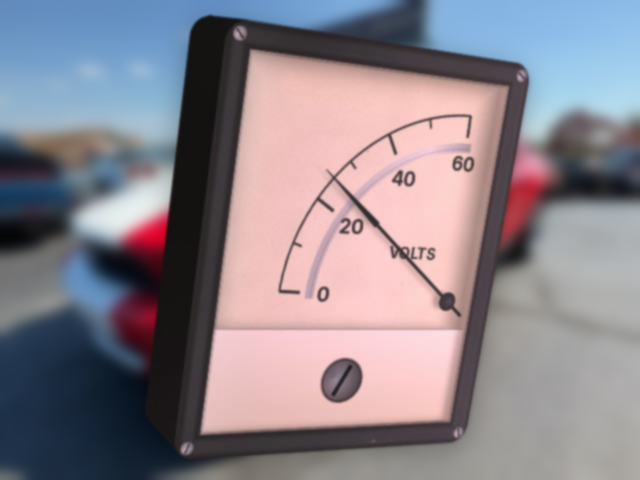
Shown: 25
